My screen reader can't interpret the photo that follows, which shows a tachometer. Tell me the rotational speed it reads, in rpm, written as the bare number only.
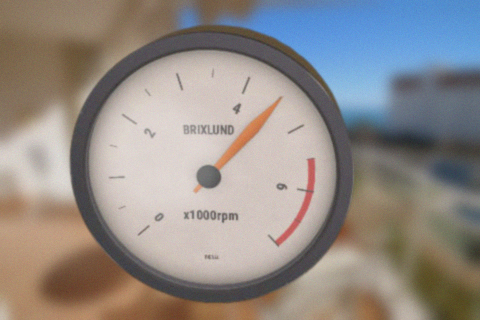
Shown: 4500
